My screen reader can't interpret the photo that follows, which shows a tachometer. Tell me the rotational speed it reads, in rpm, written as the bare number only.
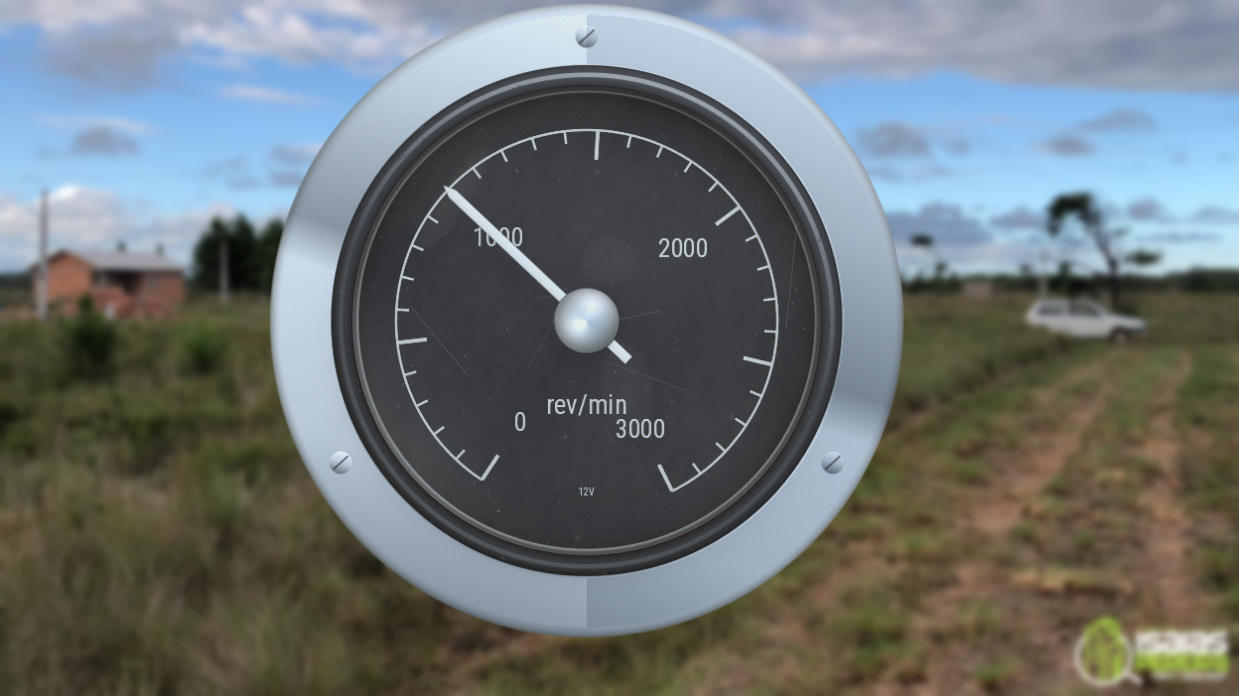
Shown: 1000
